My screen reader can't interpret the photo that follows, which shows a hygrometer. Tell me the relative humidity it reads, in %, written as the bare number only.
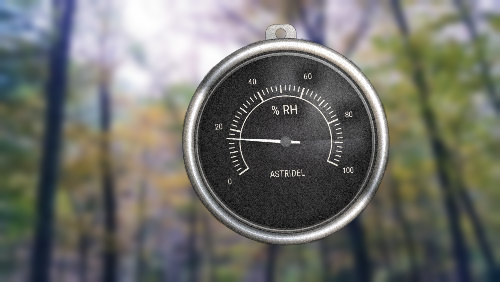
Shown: 16
